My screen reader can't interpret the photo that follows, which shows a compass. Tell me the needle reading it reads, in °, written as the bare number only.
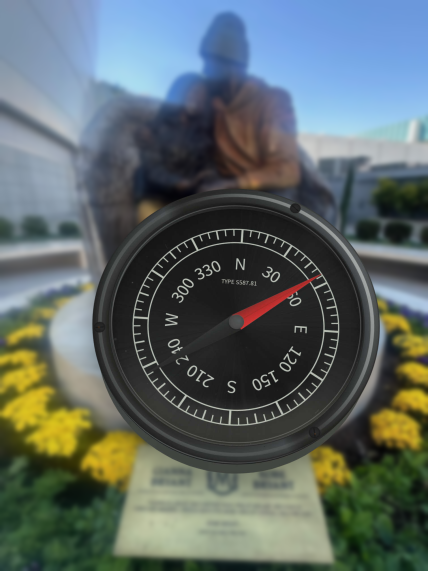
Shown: 55
